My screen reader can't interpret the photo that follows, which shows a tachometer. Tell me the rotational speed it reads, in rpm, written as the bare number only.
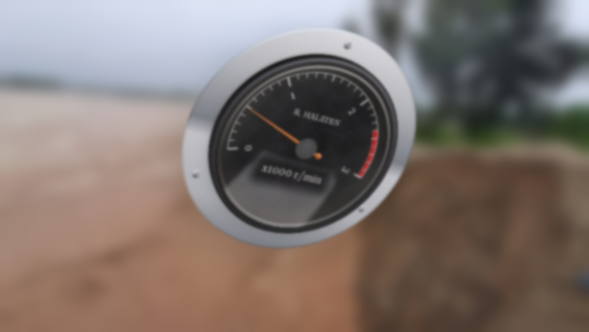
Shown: 500
